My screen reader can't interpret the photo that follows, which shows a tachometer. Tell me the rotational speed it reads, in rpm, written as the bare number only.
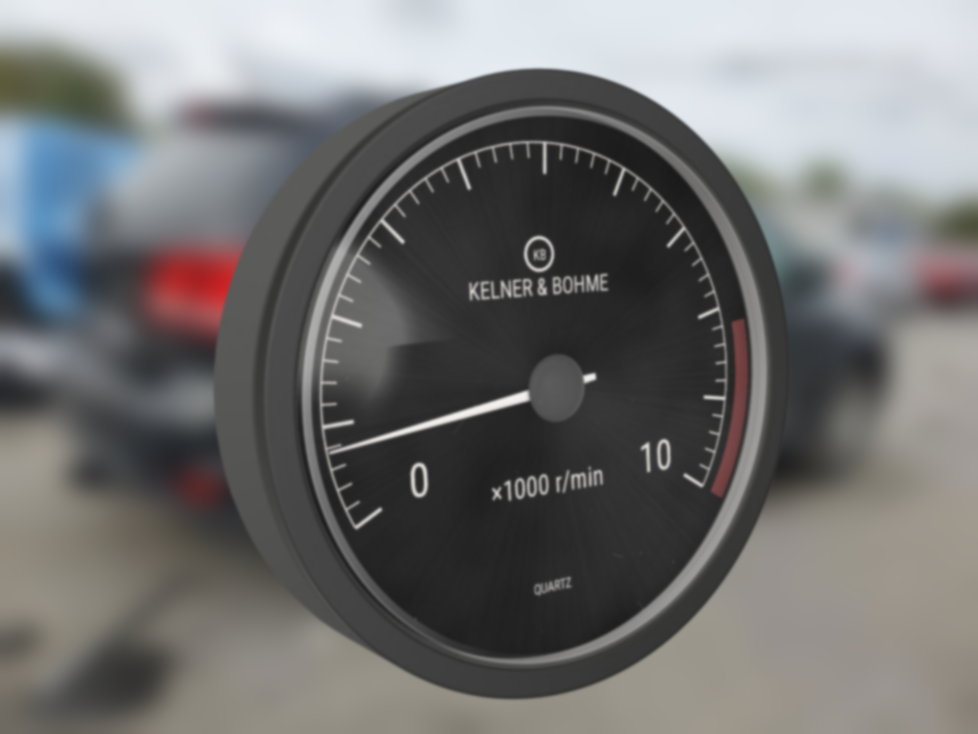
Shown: 800
